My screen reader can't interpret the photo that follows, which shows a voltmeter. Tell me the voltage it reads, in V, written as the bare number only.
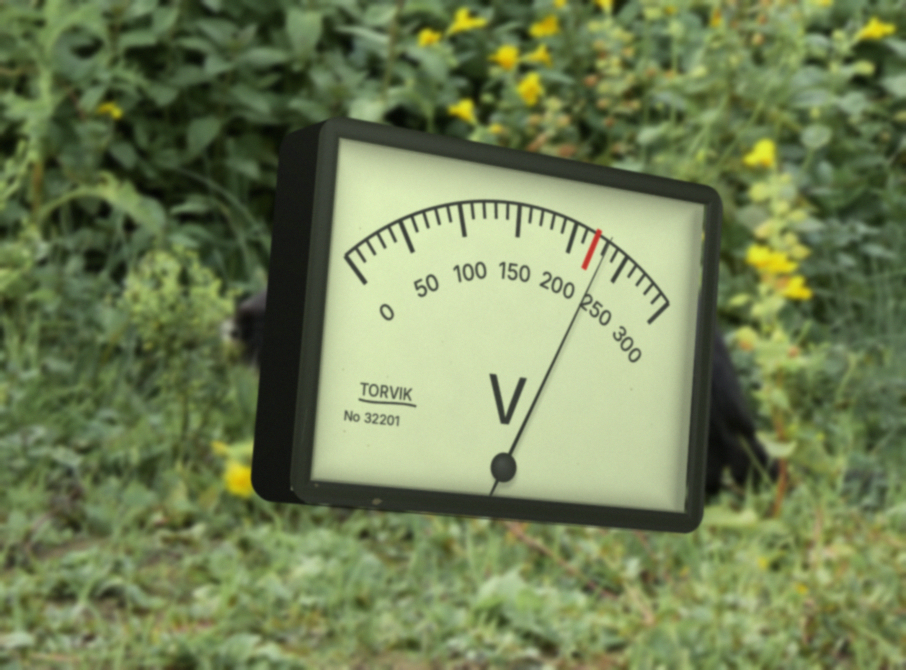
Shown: 230
